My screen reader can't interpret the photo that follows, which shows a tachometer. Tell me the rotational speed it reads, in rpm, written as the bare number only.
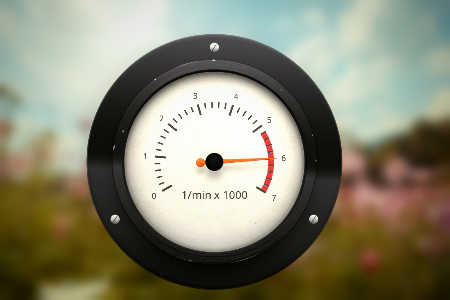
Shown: 6000
